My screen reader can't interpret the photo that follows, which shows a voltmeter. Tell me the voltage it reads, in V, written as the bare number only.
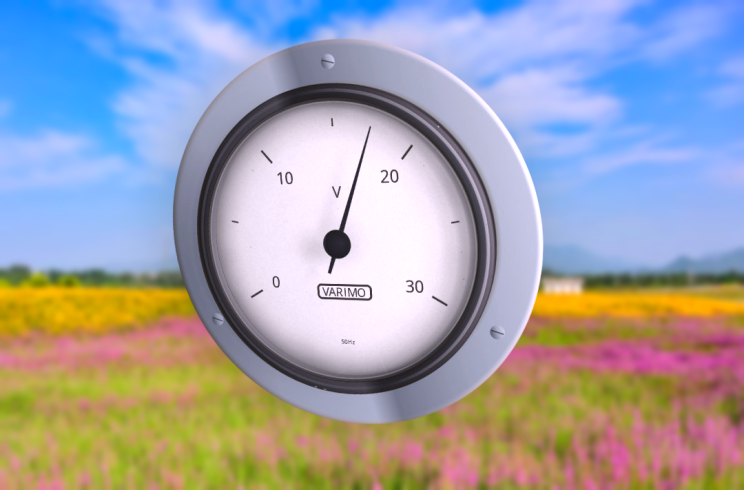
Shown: 17.5
